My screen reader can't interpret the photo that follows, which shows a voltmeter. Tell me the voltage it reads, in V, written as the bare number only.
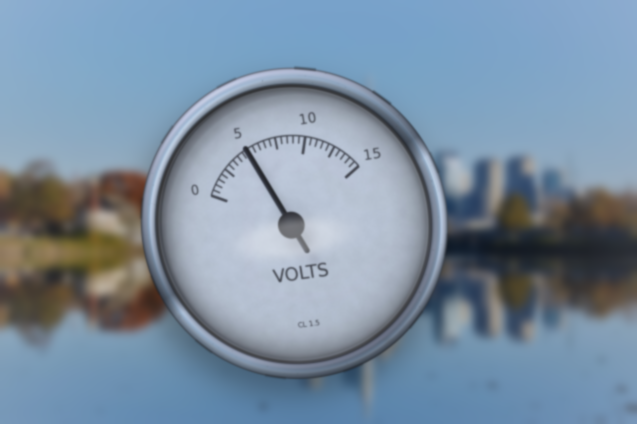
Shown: 5
